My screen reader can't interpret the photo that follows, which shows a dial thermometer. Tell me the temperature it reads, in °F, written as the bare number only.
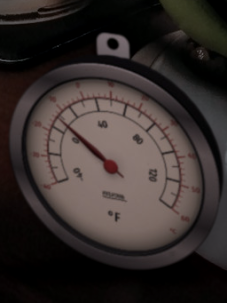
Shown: 10
